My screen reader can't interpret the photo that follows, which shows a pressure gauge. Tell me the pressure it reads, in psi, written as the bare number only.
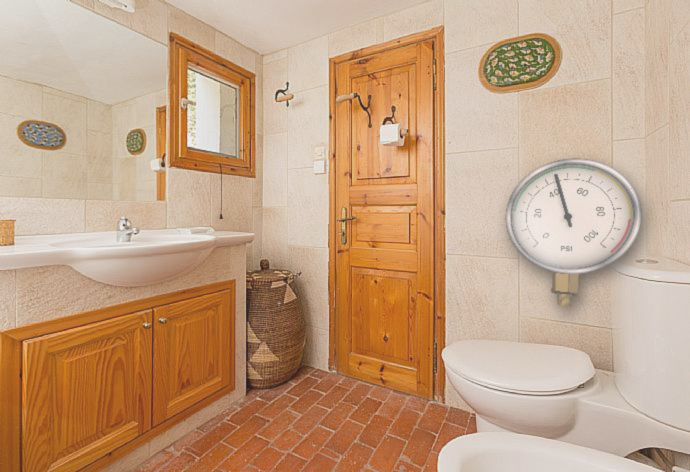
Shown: 45
